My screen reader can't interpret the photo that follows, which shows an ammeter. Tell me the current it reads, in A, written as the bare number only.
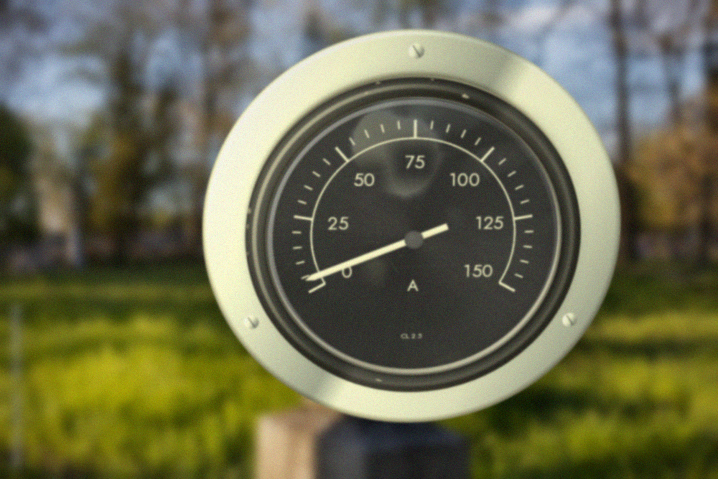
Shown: 5
